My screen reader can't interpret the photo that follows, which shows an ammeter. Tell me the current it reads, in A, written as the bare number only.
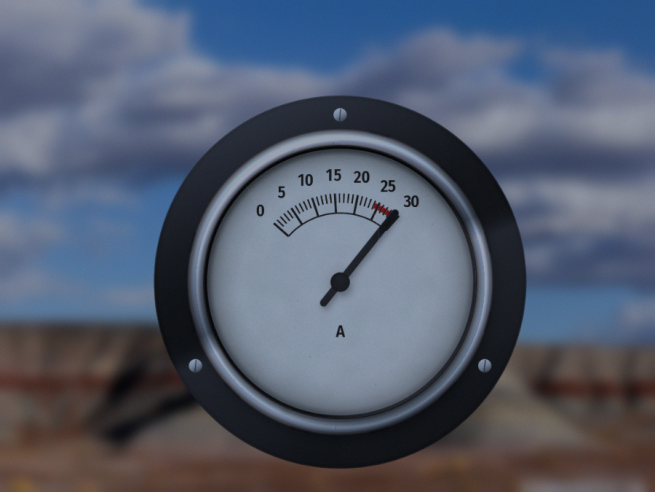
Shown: 29
